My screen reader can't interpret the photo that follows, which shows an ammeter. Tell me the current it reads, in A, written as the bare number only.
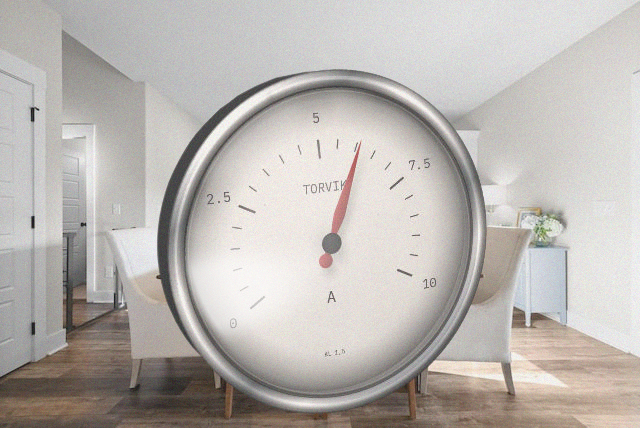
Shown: 6
